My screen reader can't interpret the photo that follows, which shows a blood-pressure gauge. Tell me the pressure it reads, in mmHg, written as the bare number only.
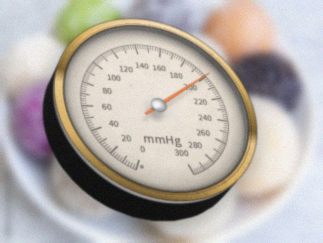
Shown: 200
